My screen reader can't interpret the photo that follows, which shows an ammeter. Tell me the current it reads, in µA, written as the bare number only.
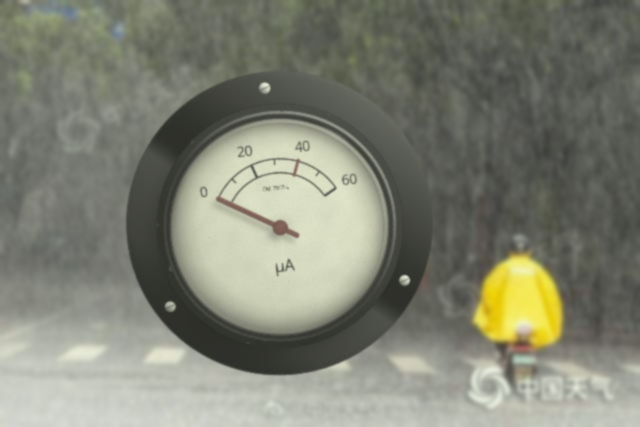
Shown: 0
